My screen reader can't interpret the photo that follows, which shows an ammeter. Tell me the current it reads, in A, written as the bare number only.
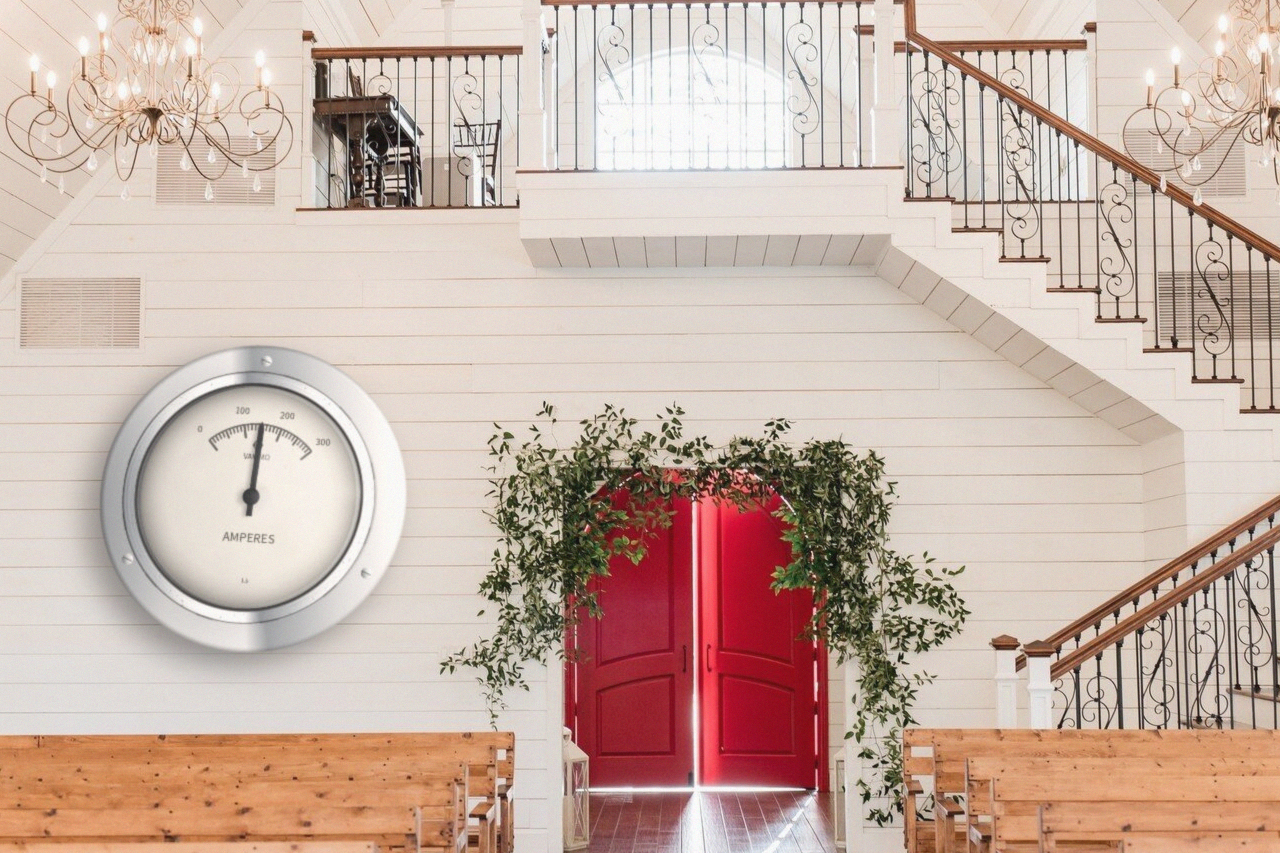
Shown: 150
